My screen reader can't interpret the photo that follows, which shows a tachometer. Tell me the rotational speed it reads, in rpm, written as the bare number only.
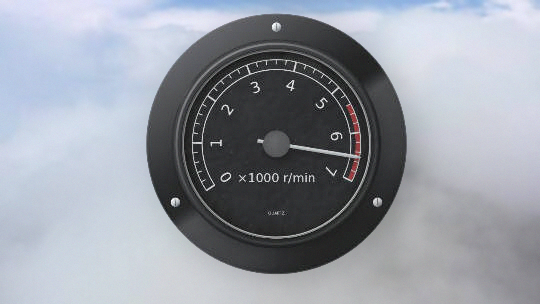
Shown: 6500
